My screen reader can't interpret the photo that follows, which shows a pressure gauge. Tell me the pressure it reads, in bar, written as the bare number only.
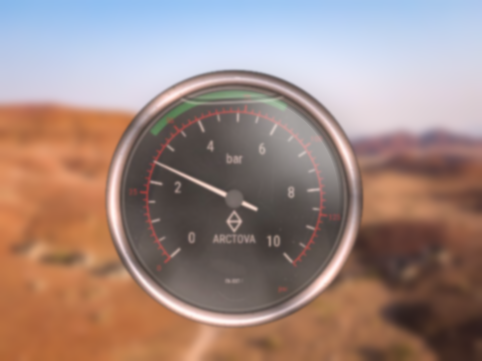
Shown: 2.5
